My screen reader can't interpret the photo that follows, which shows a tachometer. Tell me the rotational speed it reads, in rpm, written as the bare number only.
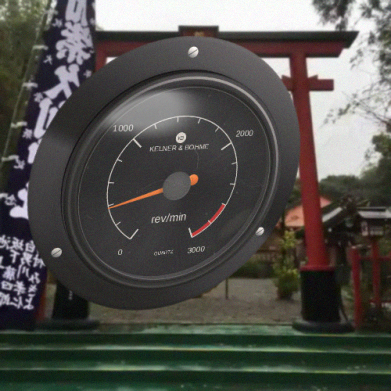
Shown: 400
